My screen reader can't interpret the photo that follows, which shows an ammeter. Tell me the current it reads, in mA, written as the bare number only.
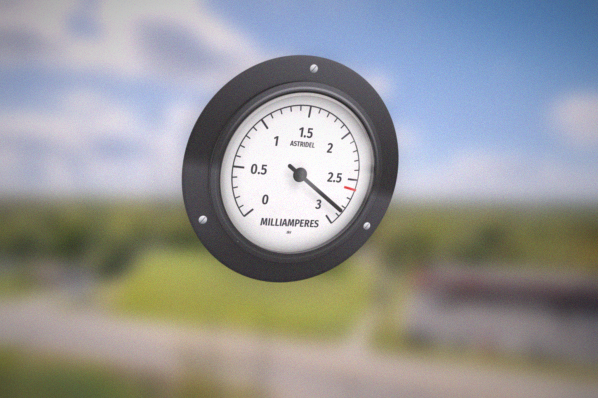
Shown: 2.85
